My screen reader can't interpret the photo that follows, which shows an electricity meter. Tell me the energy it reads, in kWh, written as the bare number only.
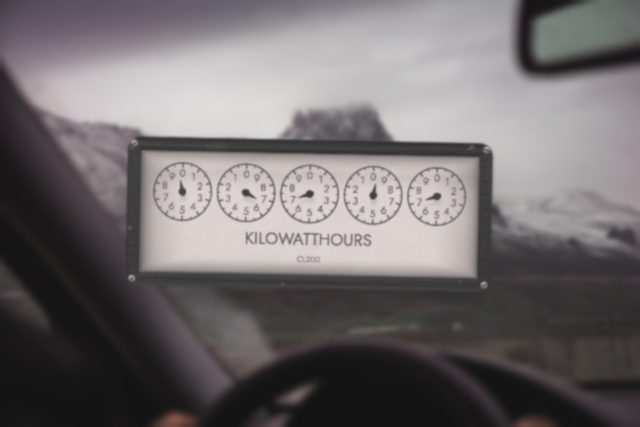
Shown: 96697
